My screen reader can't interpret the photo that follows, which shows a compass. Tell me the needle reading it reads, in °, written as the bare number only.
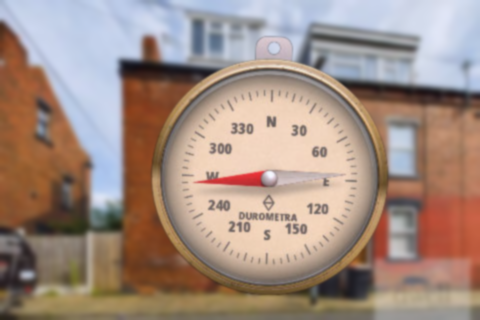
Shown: 265
